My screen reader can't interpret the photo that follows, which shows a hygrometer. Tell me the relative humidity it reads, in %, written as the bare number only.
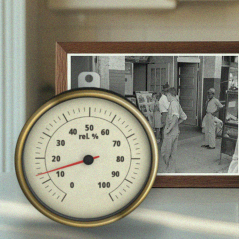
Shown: 14
